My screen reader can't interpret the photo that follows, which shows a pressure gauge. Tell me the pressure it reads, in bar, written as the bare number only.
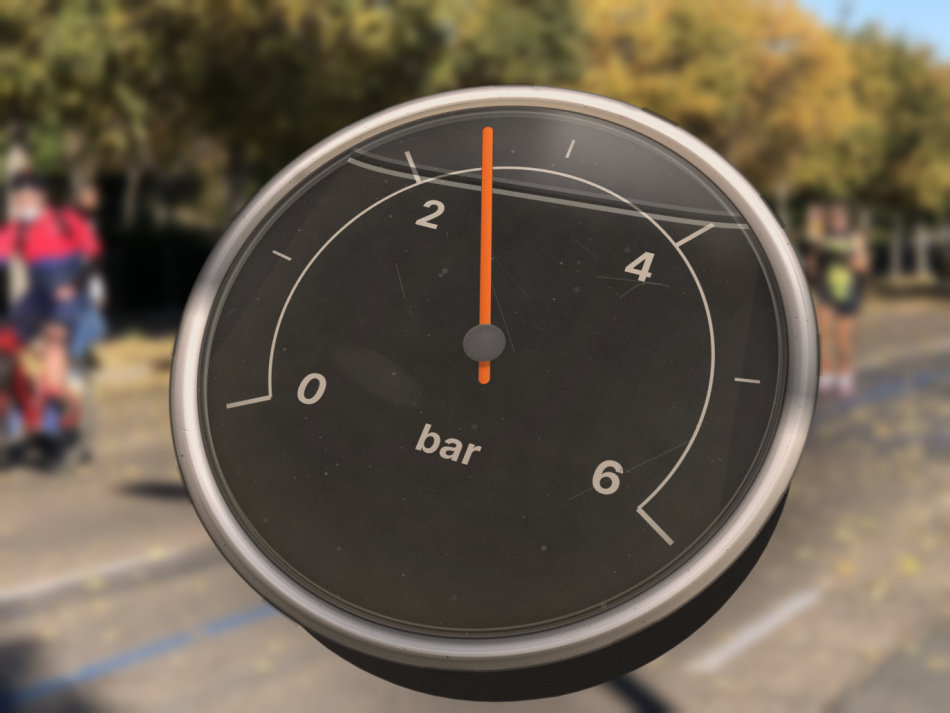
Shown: 2.5
